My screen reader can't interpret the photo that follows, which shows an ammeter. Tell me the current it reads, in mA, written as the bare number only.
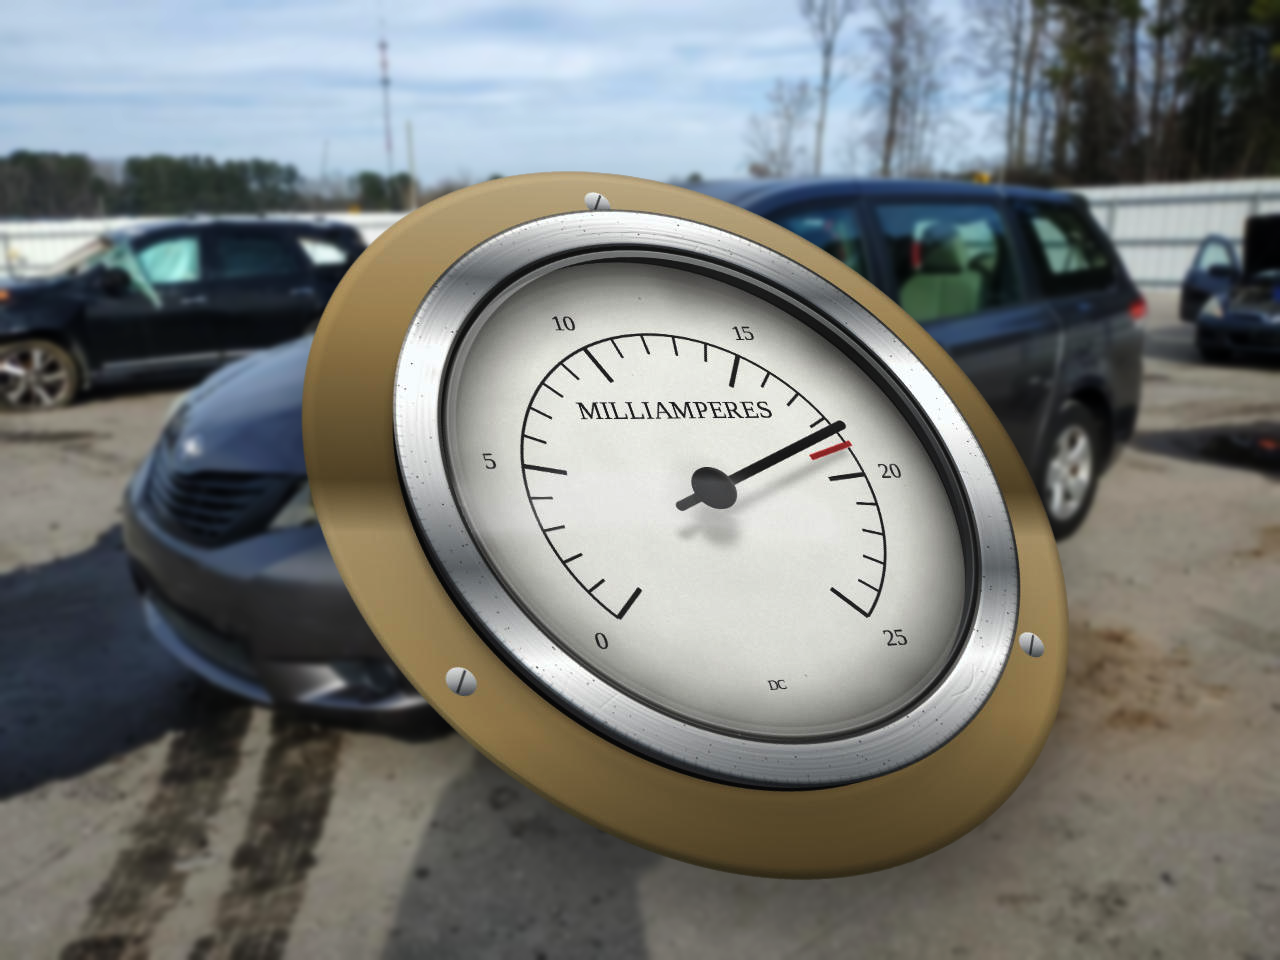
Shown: 18.5
